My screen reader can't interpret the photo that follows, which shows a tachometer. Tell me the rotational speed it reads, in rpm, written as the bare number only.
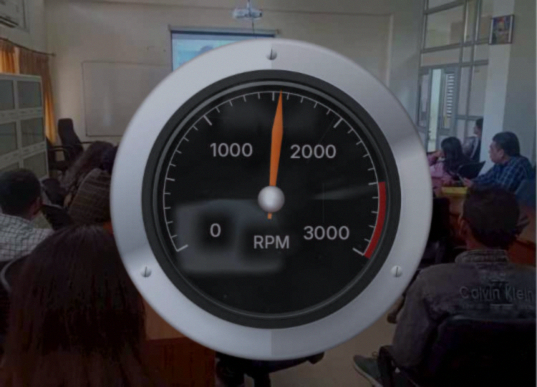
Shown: 1550
